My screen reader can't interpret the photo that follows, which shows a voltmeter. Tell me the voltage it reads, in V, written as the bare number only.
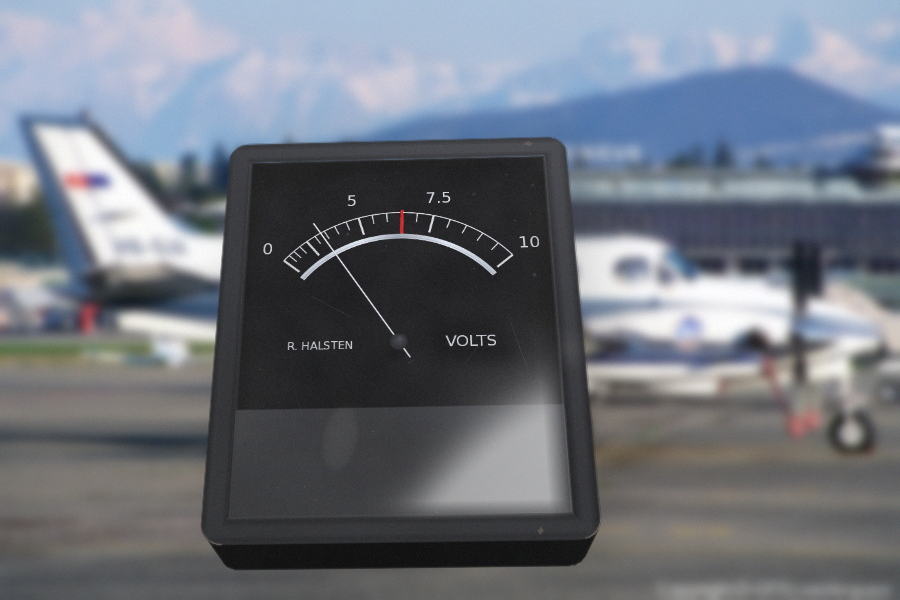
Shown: 3.25
